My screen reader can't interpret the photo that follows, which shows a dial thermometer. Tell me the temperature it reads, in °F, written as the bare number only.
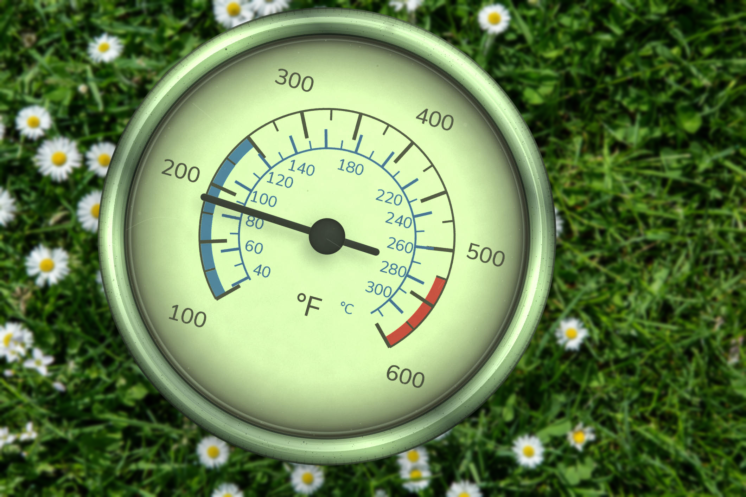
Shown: 187.5
